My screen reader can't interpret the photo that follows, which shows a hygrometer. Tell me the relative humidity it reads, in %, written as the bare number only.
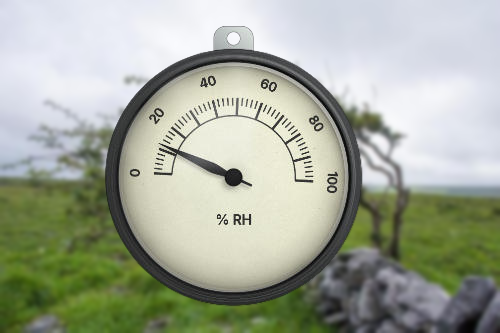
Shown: 12
